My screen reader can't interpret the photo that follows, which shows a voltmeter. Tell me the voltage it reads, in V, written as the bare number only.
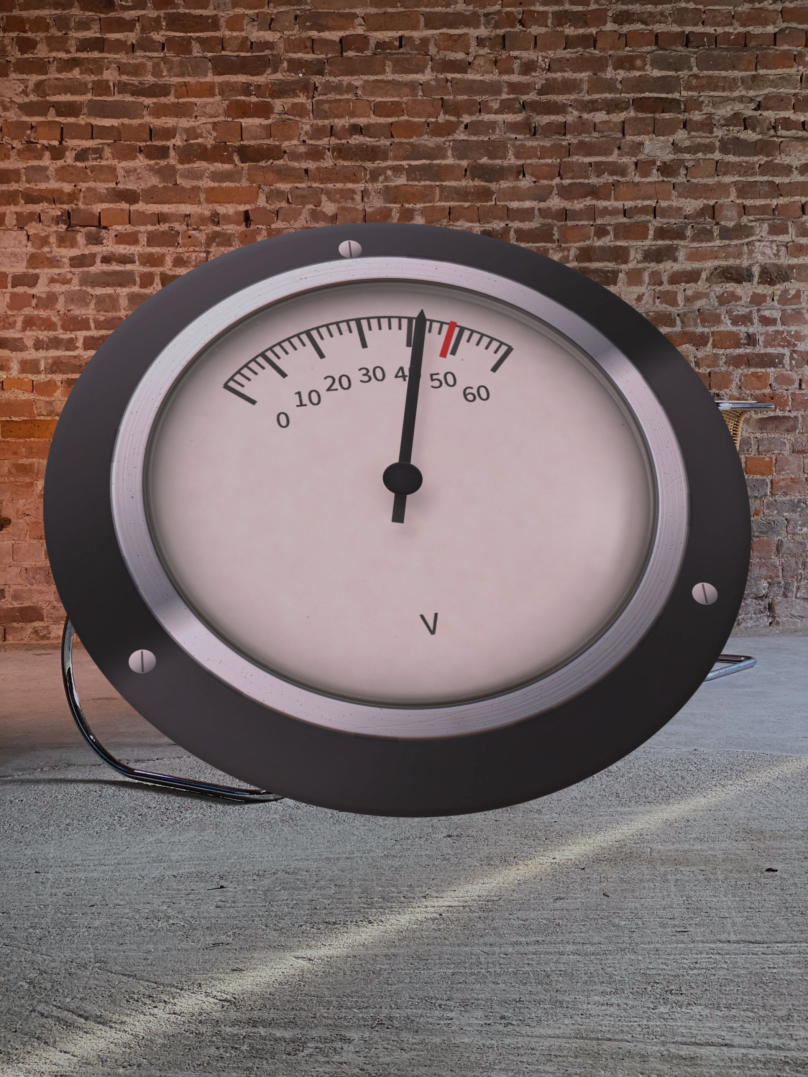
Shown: 42
